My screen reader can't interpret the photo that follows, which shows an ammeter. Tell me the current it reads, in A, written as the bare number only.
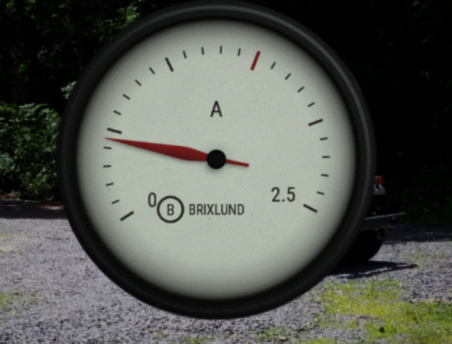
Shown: 0.45
